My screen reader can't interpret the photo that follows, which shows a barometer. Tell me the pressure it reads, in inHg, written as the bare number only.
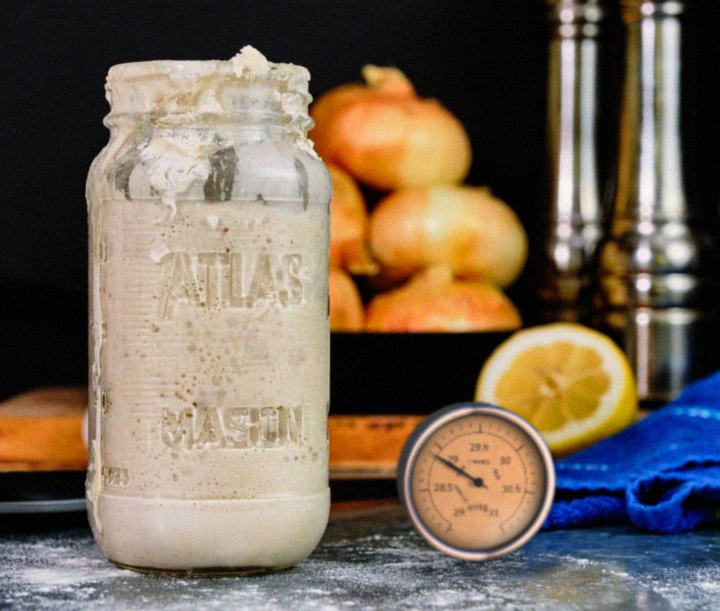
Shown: 28.9
